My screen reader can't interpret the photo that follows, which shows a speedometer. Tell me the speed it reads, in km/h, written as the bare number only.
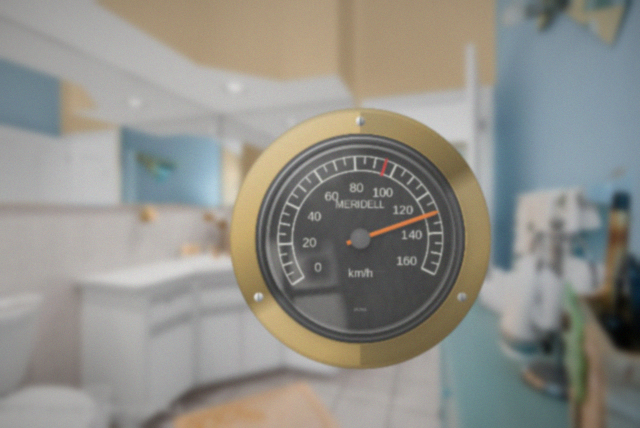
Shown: 130
